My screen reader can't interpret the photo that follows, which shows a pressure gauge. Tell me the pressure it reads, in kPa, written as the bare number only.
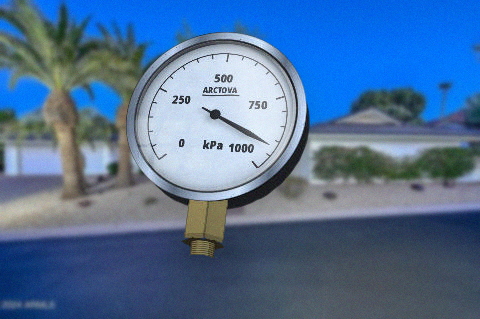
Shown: 925
